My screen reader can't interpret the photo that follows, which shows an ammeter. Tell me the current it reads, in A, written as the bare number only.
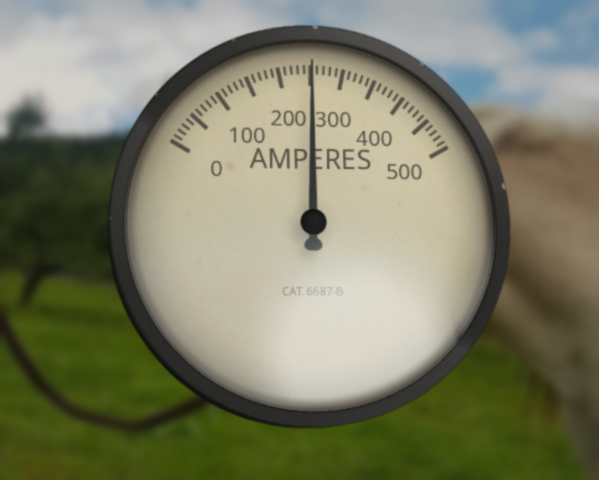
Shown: 250
